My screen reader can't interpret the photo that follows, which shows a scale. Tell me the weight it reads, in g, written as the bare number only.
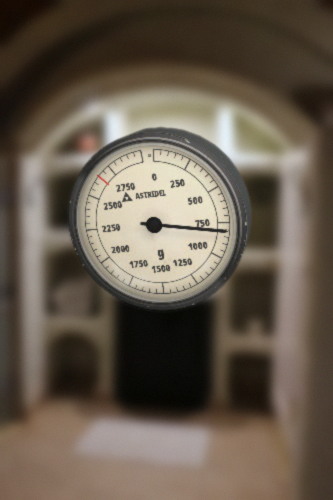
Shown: 800
